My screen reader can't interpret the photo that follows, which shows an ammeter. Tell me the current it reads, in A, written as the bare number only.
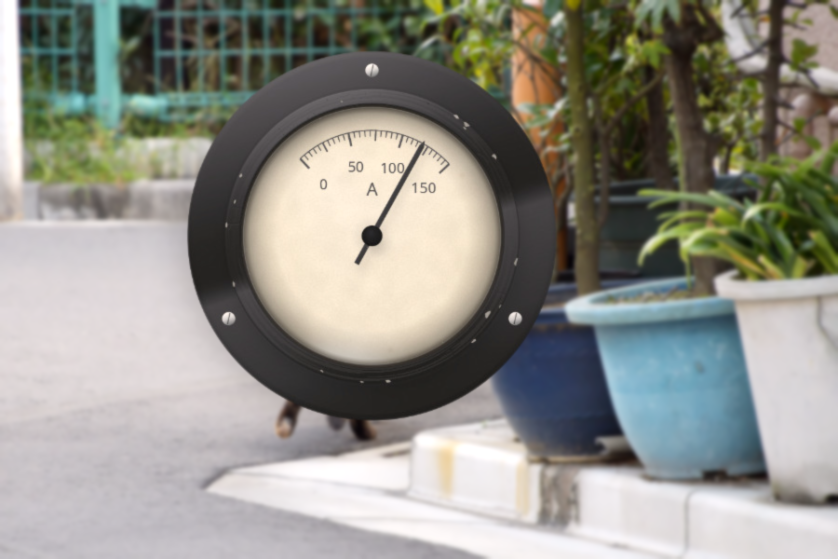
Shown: 120
